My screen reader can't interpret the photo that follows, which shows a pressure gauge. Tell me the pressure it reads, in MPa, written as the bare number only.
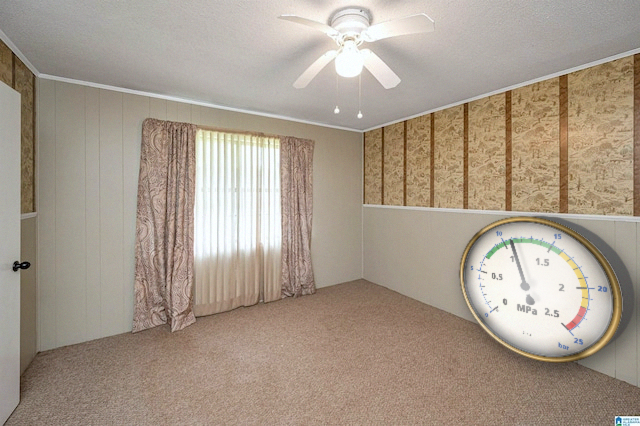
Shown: 1.1
